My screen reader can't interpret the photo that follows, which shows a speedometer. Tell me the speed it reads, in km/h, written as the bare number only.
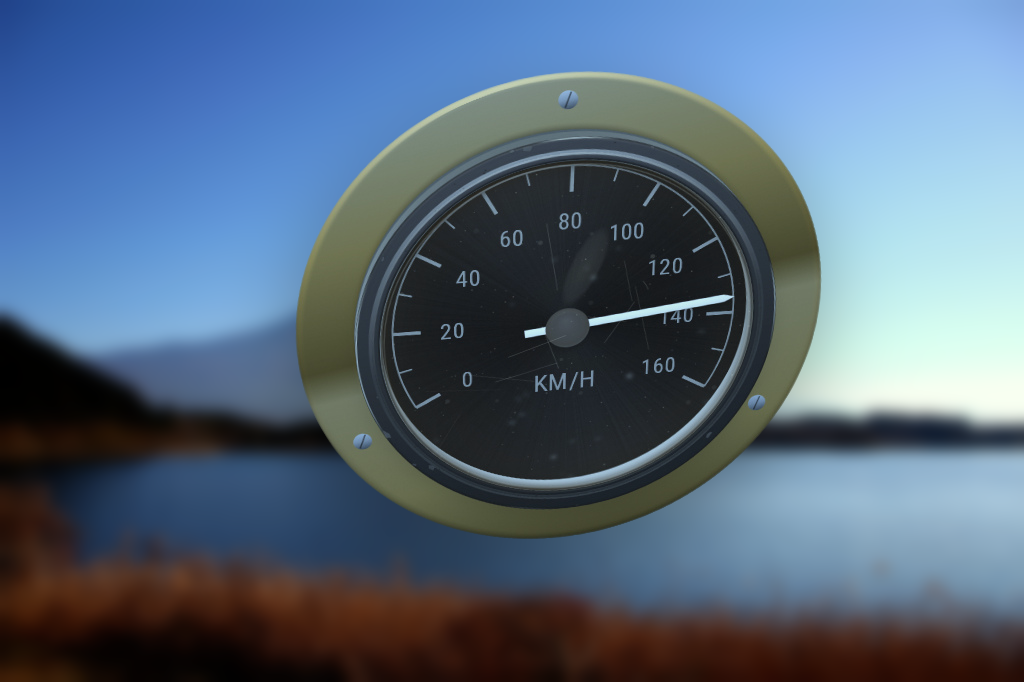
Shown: 135
